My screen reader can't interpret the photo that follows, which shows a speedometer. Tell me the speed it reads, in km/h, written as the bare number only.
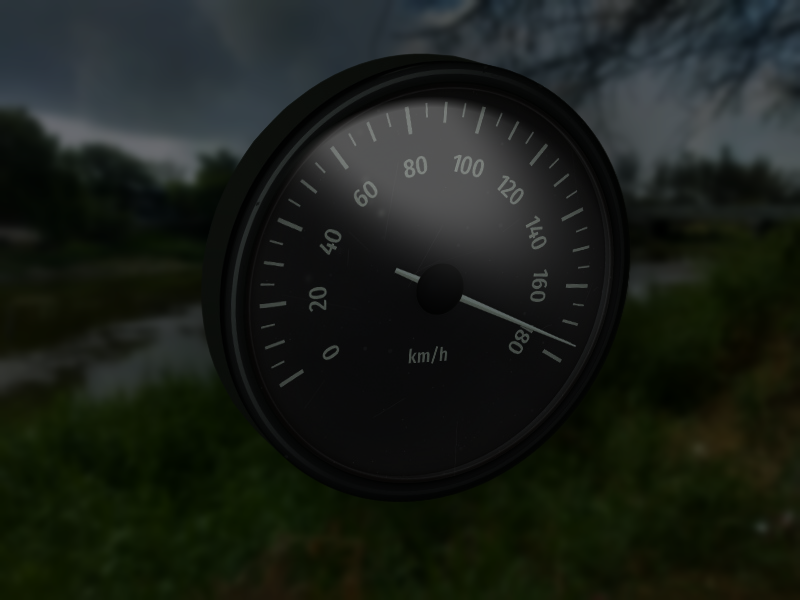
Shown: 175
